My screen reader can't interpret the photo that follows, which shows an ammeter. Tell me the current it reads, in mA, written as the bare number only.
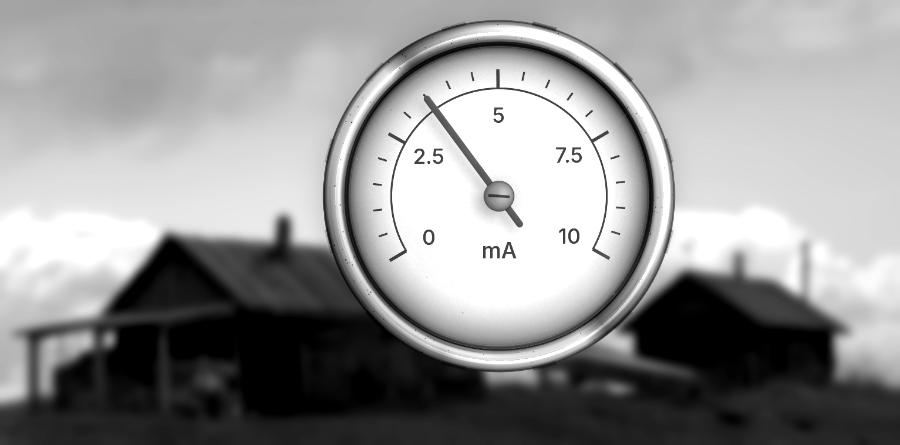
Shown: 3.5
